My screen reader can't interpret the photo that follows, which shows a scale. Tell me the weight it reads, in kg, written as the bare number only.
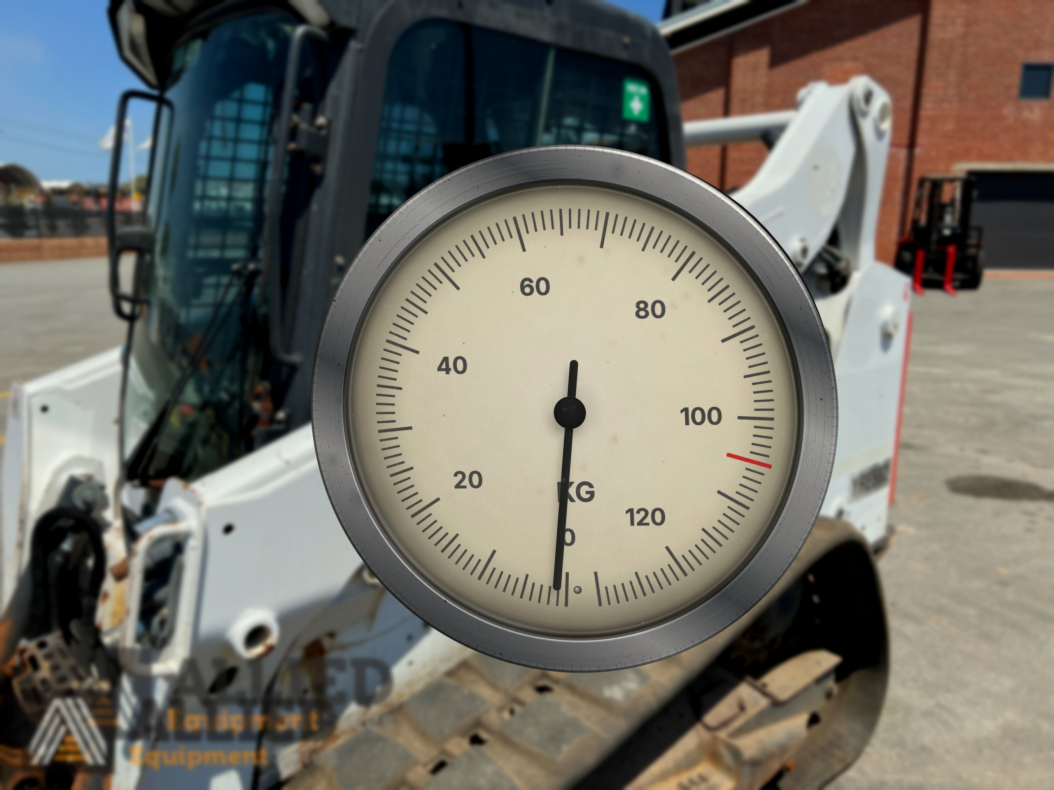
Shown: 1
